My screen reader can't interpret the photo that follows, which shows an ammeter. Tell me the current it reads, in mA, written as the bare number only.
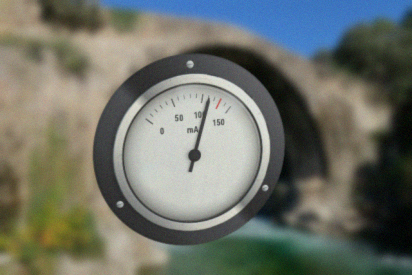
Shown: 110
